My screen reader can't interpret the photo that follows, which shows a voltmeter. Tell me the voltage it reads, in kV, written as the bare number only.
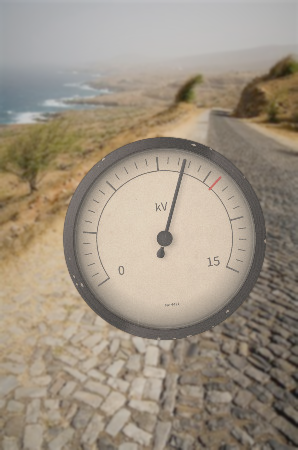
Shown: 8.75
